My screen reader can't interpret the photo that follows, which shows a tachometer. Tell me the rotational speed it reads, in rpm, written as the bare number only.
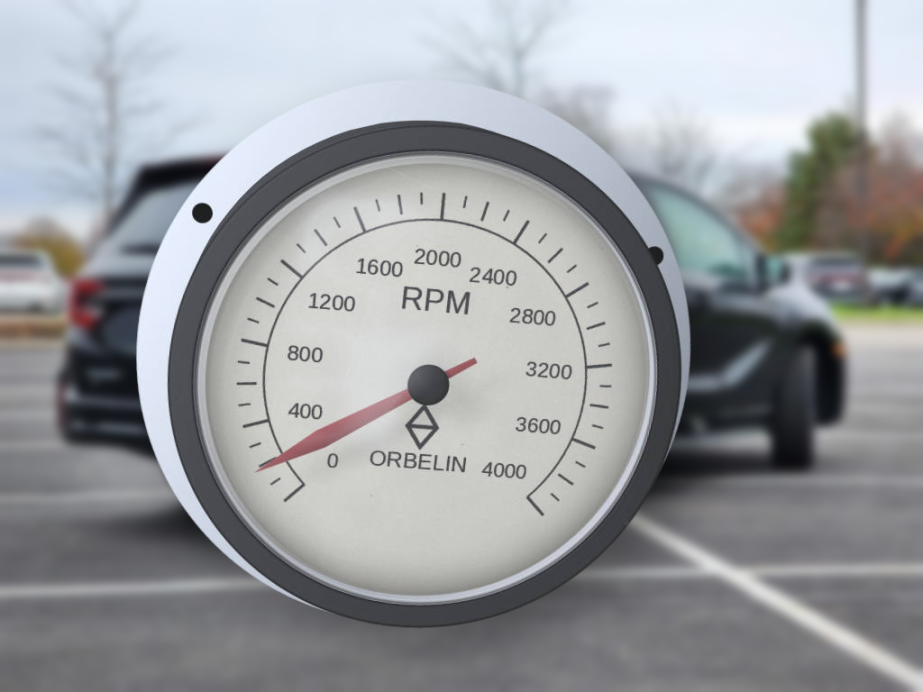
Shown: 200
